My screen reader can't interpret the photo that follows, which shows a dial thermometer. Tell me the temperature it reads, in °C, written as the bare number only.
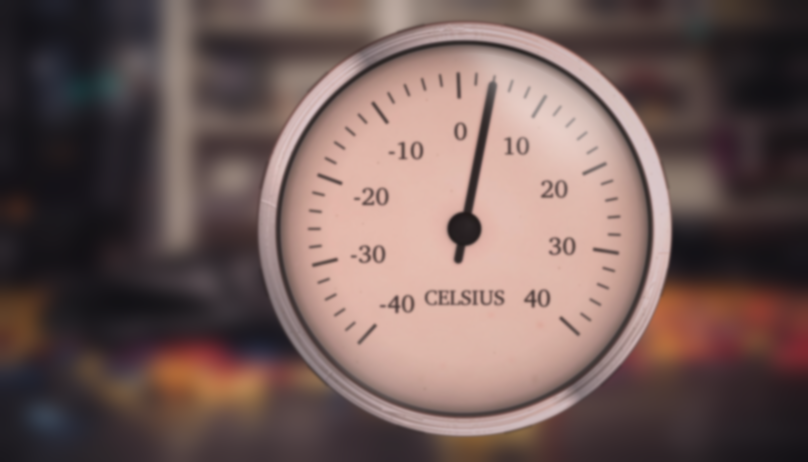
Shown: 4
